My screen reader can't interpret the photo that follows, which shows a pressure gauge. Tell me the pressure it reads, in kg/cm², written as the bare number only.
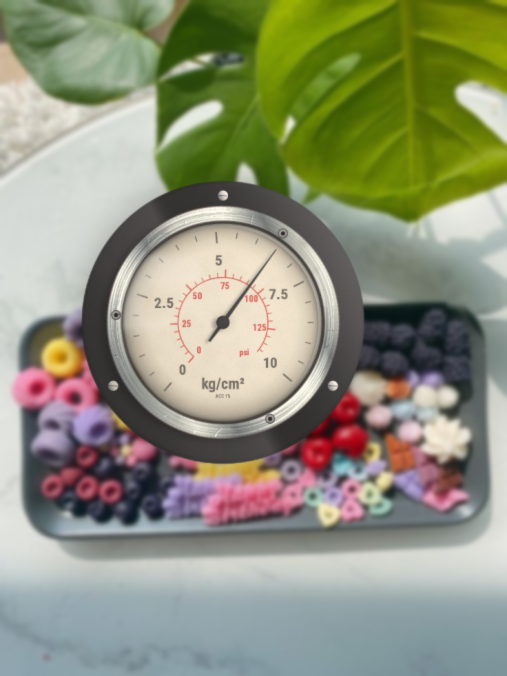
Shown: 6.5
